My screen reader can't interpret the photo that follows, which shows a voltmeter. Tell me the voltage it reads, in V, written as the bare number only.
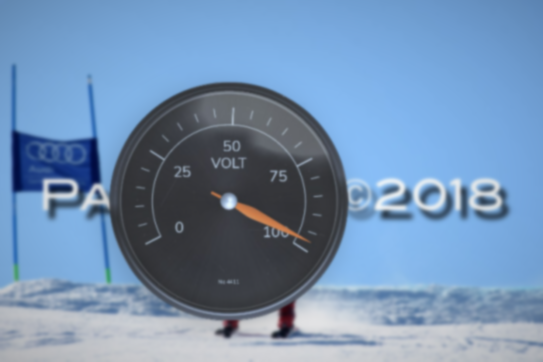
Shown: 97.5
